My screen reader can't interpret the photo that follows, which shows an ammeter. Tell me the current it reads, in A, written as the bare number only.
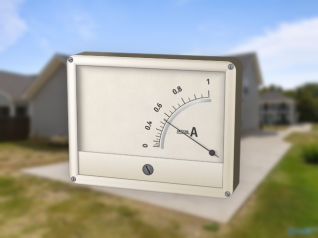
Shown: 0.55
